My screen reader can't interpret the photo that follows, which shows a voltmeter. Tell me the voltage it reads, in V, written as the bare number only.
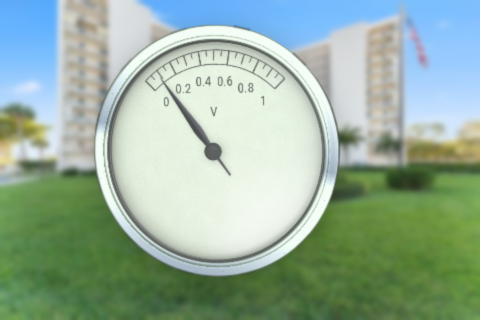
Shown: 0.1
